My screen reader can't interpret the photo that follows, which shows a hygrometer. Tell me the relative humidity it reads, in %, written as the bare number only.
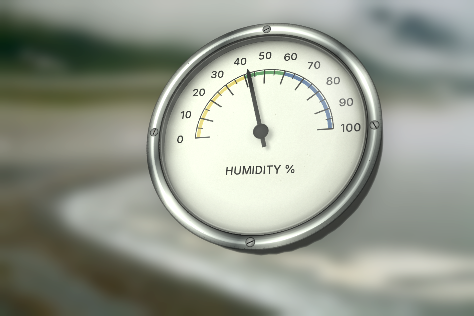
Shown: 42.5
